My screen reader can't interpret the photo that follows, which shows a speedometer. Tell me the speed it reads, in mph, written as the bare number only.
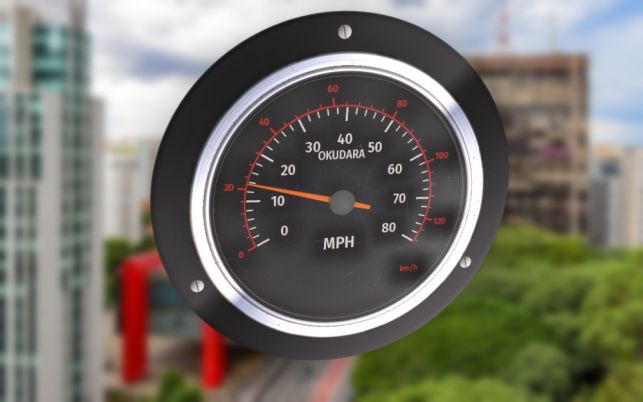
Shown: 14
